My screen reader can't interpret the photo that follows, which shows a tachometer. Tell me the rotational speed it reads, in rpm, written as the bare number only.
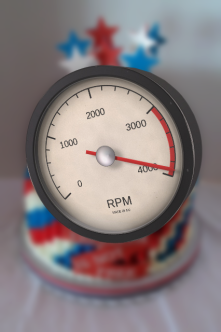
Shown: 3900
